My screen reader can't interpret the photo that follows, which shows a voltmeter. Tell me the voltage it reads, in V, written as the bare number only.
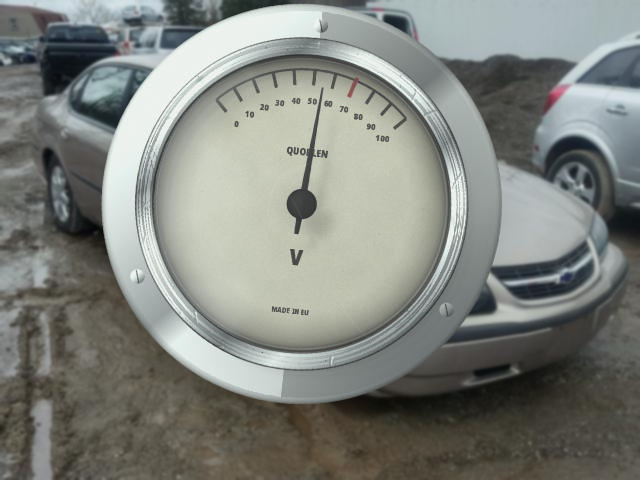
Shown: 55
